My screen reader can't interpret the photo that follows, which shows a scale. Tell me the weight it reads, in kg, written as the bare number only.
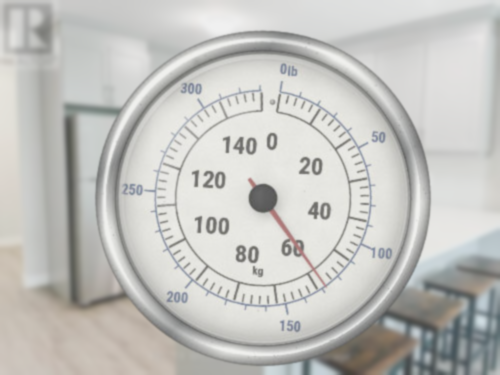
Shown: 58
